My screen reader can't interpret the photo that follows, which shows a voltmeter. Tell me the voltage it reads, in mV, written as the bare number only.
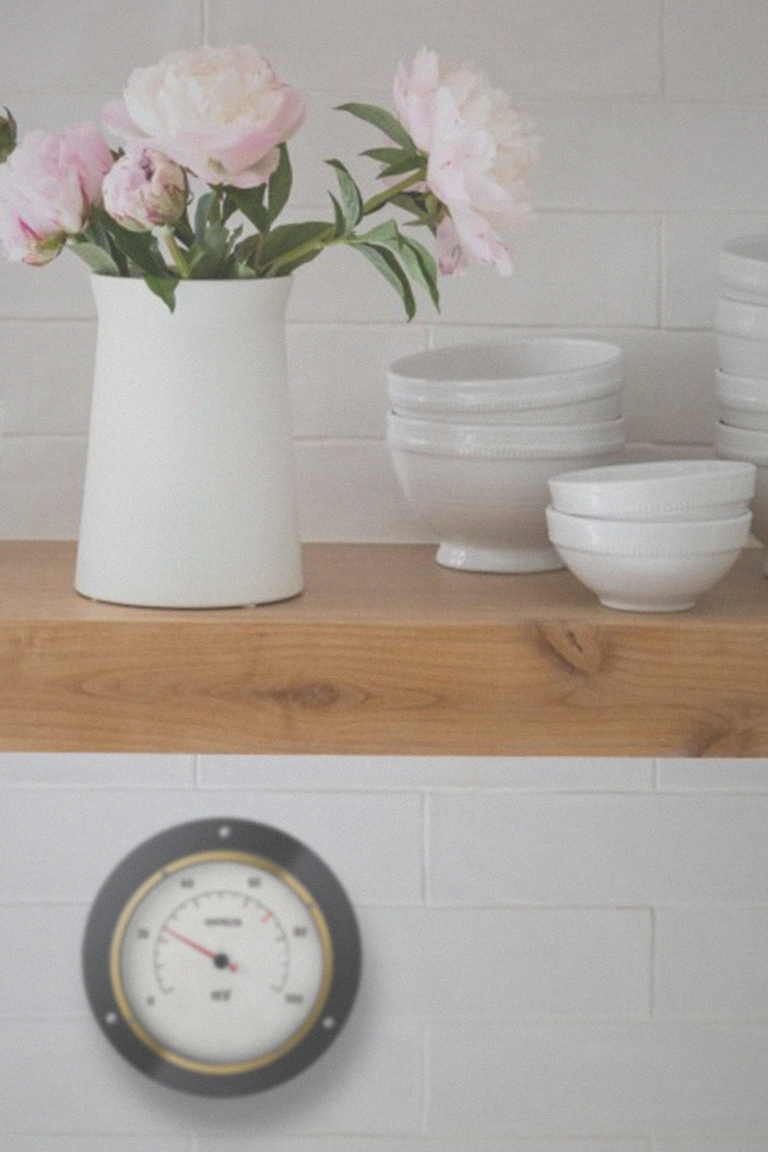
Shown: 25
